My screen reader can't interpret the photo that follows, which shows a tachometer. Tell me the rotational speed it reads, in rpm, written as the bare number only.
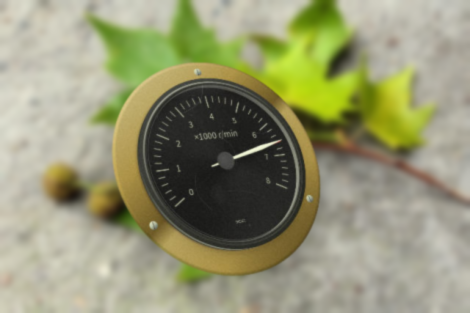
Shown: 6600
